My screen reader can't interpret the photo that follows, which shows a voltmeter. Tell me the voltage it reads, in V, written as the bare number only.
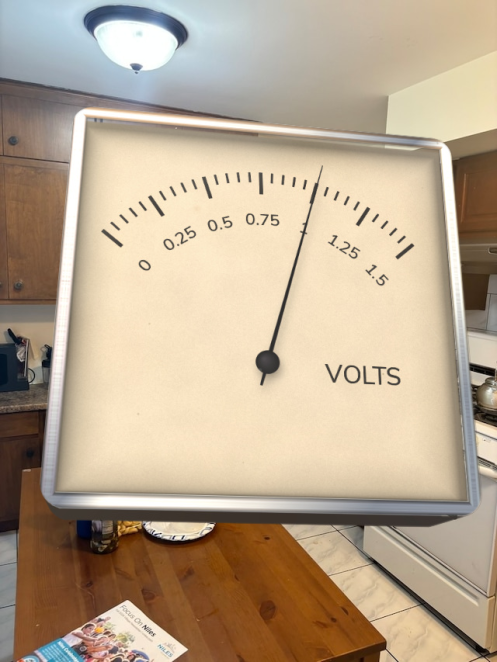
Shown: 1
